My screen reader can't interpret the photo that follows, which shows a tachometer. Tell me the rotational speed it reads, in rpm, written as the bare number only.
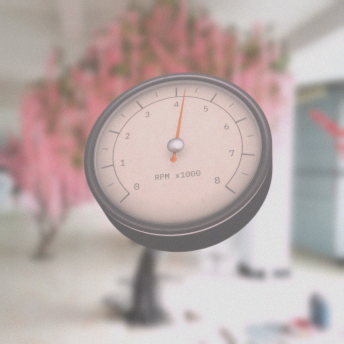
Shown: 4250
